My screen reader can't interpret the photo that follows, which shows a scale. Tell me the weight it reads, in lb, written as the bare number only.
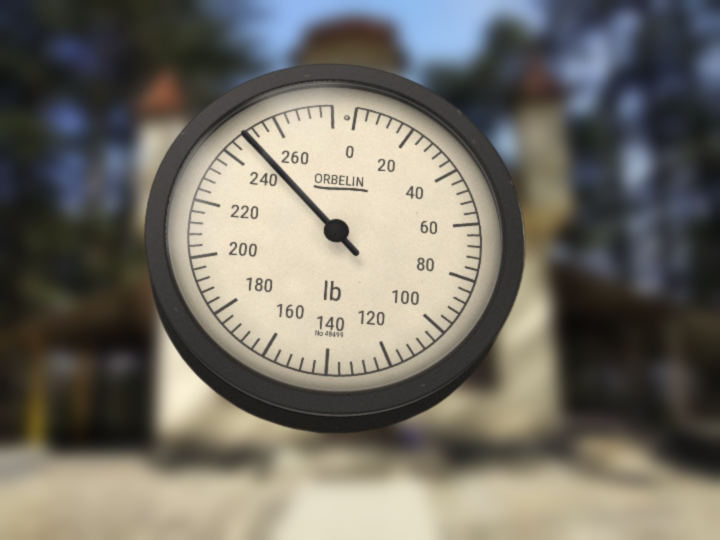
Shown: 248
